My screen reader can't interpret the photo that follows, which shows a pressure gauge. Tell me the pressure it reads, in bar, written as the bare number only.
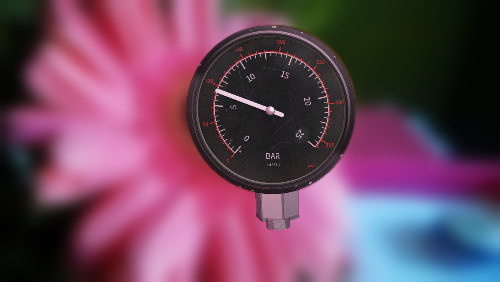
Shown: 6.5
